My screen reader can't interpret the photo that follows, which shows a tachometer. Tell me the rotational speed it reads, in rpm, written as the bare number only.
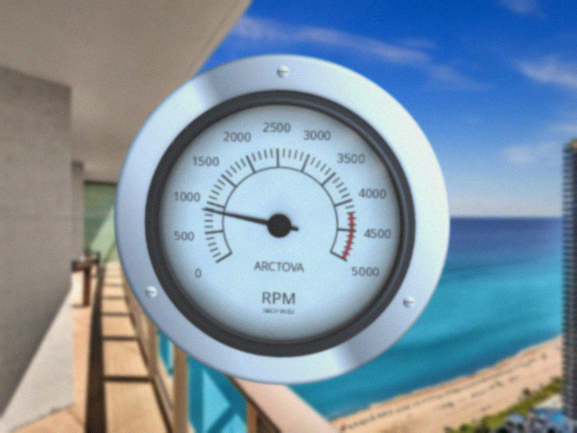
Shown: 900
